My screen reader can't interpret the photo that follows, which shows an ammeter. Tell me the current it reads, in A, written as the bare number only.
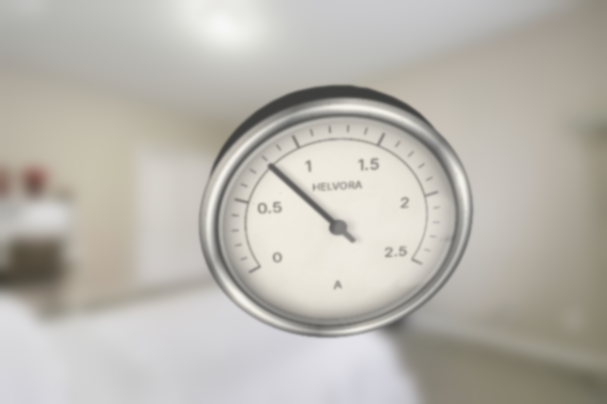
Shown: 0.8
